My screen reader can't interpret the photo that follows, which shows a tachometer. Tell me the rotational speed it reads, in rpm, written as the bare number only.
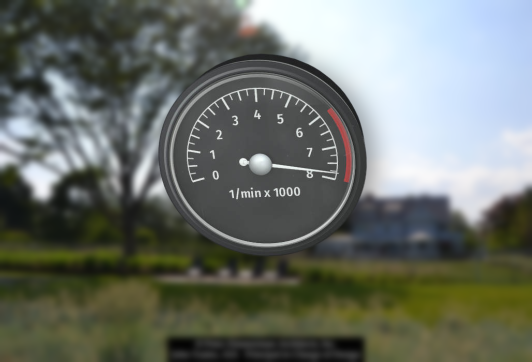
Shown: 7750
